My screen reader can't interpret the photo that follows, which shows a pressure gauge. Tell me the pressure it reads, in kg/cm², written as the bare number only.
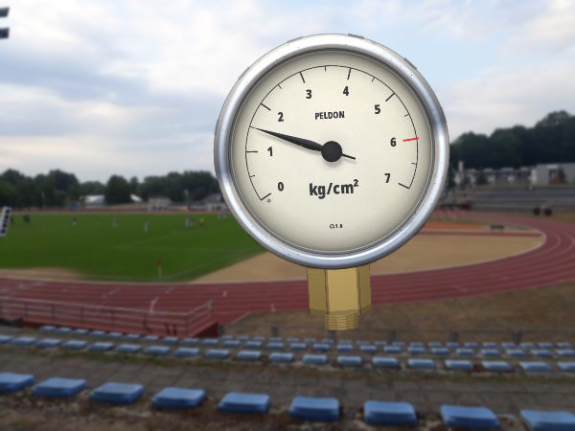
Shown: 1.5
